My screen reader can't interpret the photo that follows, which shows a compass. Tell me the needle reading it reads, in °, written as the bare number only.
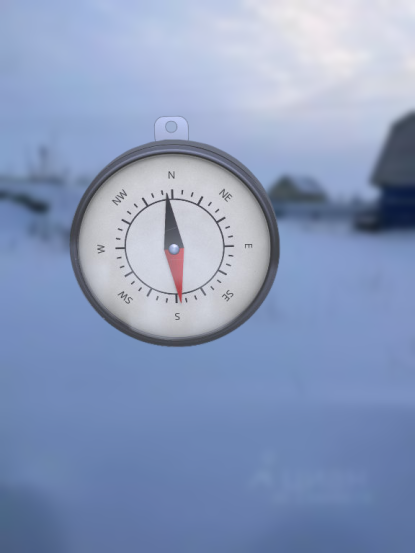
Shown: 175
